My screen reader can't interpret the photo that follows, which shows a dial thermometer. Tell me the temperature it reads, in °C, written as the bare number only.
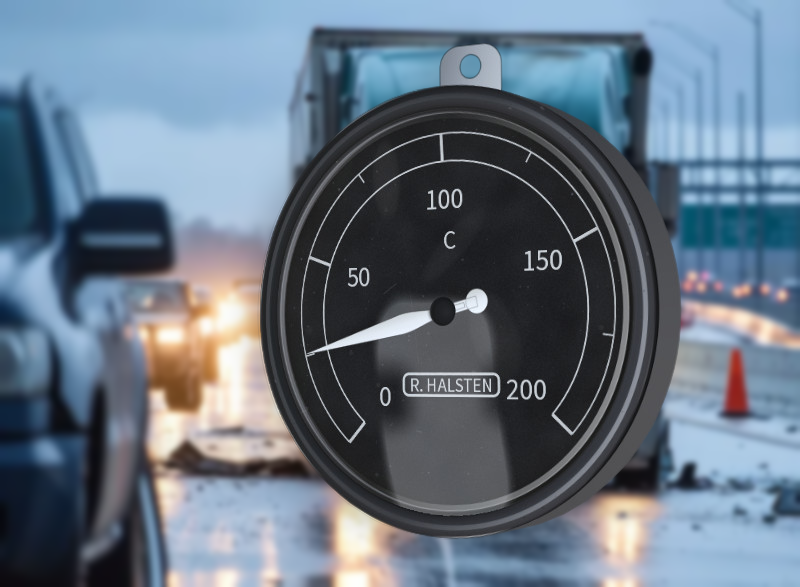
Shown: 25
